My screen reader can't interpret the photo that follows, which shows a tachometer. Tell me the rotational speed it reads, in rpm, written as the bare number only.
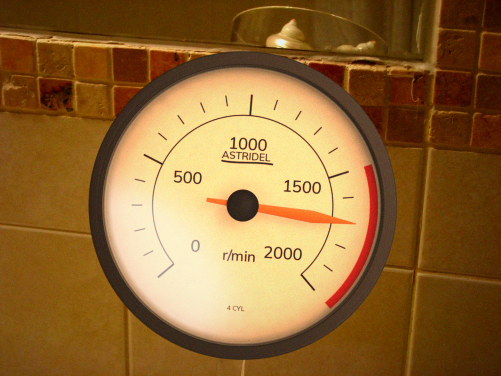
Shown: 1700
